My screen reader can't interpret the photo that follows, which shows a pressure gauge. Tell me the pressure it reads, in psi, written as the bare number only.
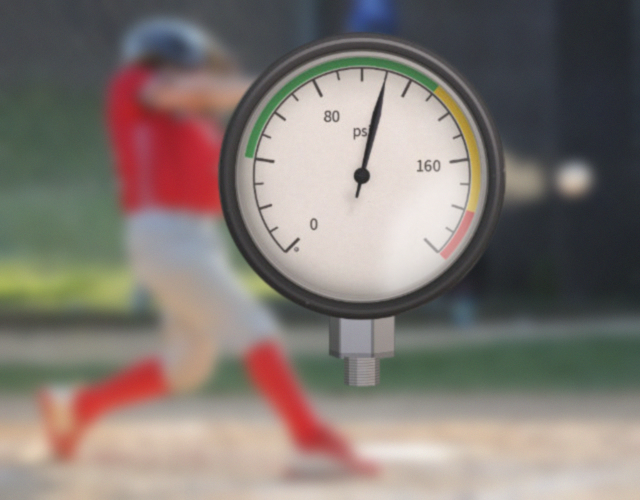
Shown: 110
